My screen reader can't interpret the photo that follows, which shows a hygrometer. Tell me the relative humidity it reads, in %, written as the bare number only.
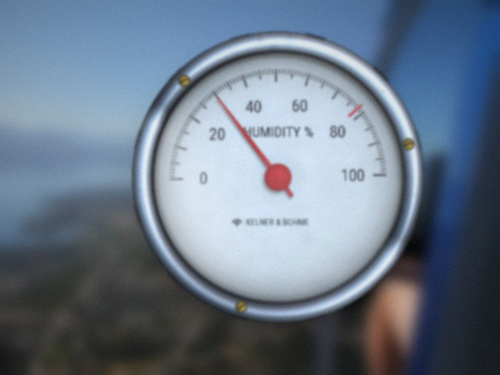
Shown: 30
